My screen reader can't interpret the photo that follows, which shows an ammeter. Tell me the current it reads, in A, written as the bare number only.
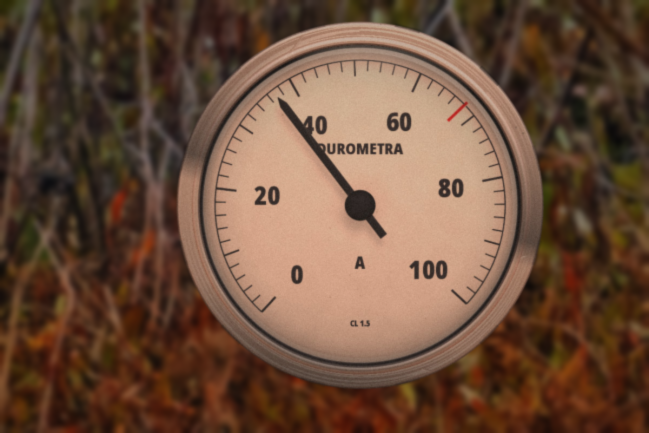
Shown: 37
